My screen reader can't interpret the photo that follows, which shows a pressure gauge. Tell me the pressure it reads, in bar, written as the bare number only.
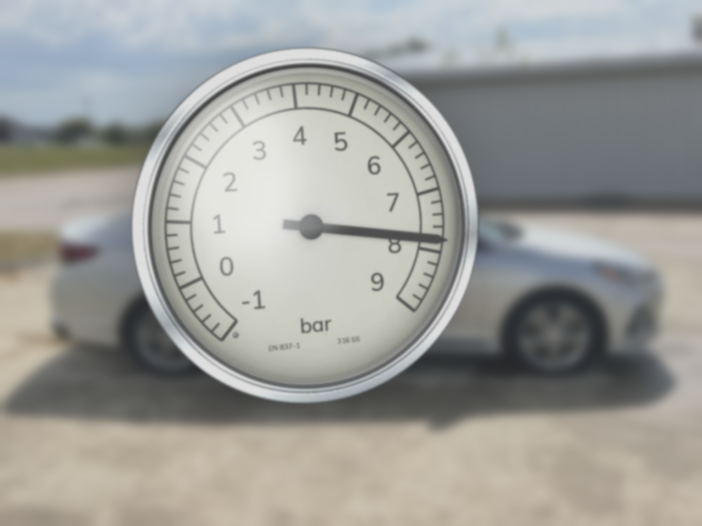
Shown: 7.8
